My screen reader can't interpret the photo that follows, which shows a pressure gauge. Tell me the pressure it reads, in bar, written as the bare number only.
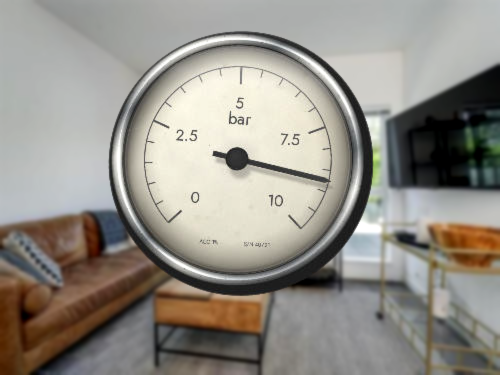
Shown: 8.75
